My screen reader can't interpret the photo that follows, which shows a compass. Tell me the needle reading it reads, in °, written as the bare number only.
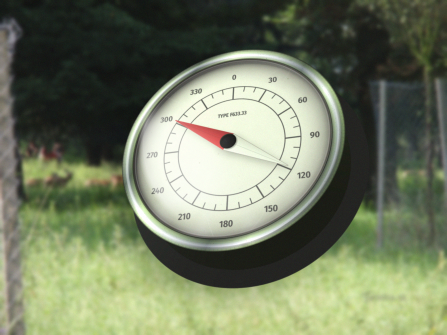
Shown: 300
